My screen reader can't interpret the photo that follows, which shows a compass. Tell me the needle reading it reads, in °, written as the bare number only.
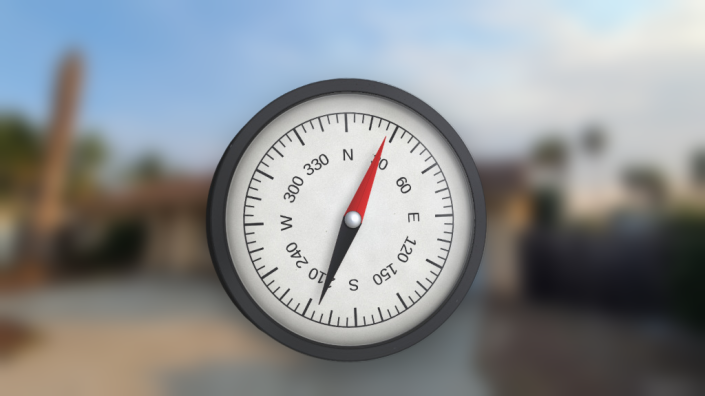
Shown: 25
